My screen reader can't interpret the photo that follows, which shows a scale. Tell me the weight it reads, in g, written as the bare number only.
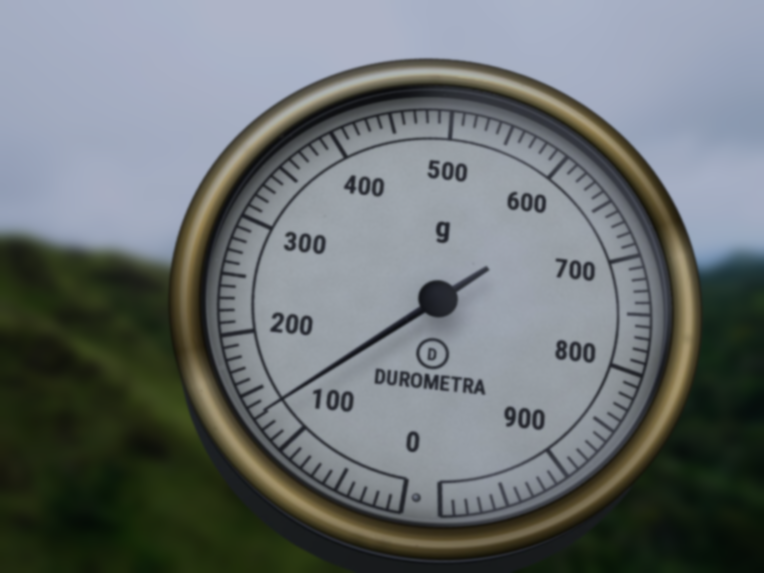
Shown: 130
